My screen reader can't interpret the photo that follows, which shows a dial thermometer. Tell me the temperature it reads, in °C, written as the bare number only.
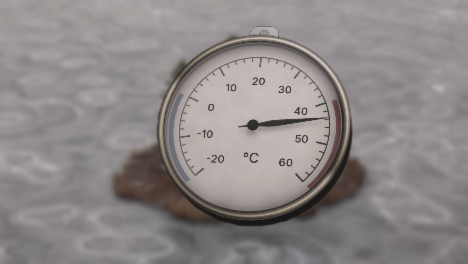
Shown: 44
